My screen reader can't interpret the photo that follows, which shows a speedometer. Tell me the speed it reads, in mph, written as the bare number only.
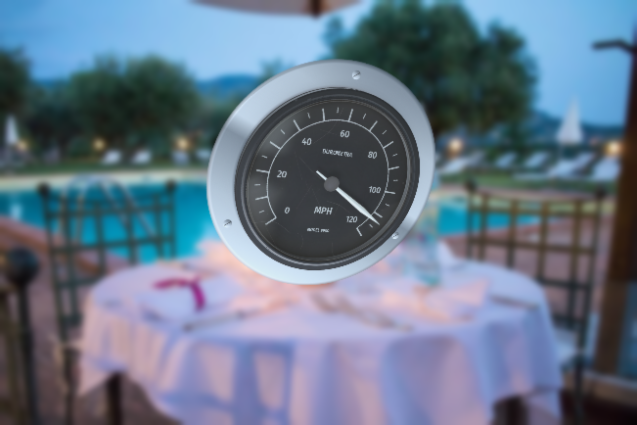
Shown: 112.5
